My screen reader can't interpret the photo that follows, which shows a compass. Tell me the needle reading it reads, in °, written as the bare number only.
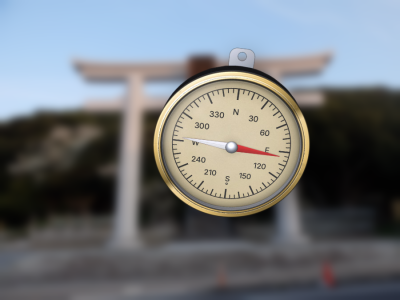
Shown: 95
